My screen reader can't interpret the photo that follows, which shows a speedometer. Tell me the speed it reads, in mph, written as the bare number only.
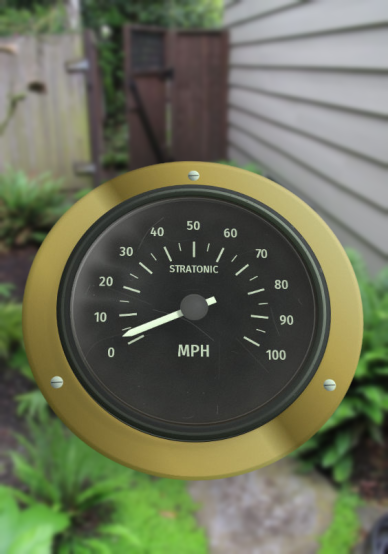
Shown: 2.5
